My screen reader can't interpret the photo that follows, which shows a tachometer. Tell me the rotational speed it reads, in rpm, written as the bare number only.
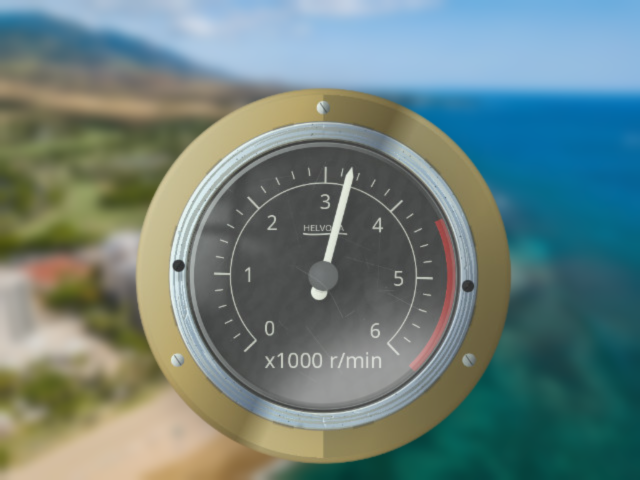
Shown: 3300
